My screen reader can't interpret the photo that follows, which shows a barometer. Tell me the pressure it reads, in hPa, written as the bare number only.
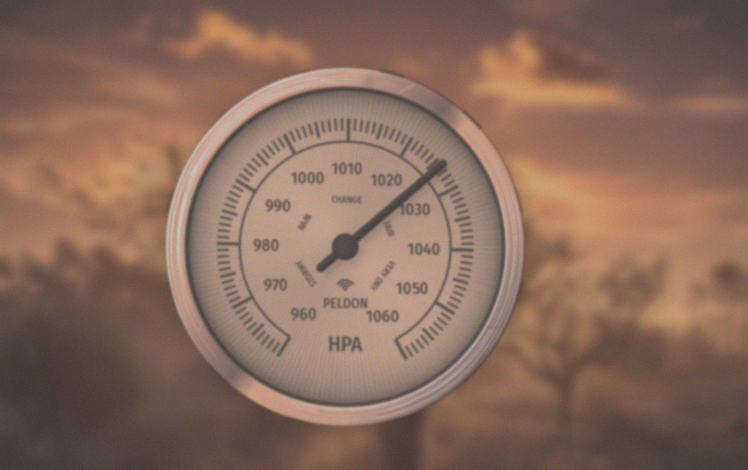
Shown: 1026
